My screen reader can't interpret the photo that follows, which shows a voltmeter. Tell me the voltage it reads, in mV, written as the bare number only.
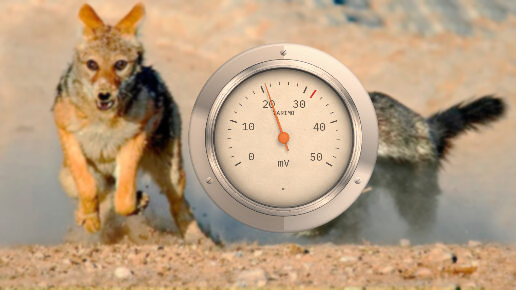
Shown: 21
